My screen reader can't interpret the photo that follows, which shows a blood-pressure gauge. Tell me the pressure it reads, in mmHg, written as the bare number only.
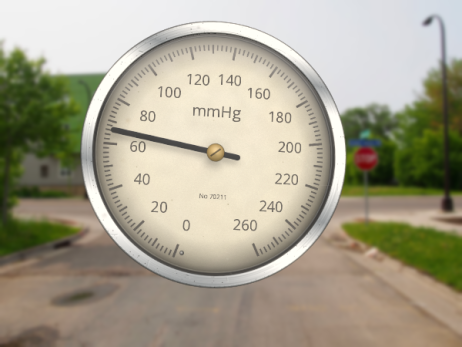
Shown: 66
